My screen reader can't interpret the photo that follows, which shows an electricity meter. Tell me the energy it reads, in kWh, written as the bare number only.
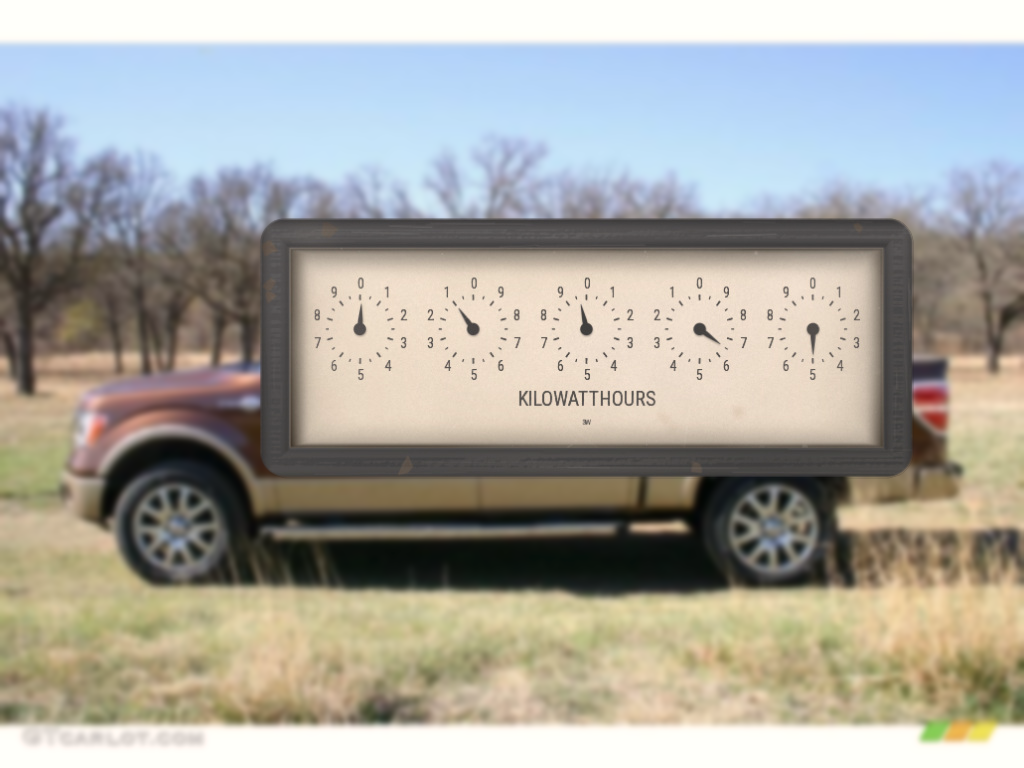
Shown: 965
